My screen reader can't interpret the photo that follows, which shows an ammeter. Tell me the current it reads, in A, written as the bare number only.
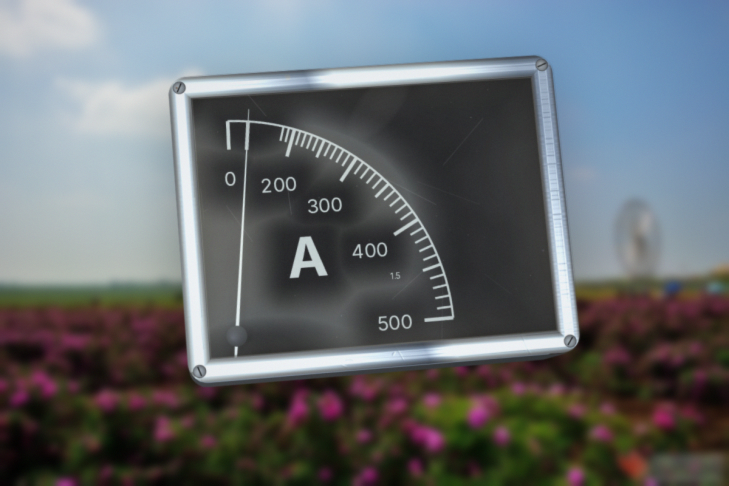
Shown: 100
